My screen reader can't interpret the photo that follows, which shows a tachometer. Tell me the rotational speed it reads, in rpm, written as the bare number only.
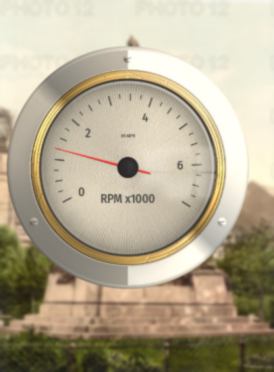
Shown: 1250
